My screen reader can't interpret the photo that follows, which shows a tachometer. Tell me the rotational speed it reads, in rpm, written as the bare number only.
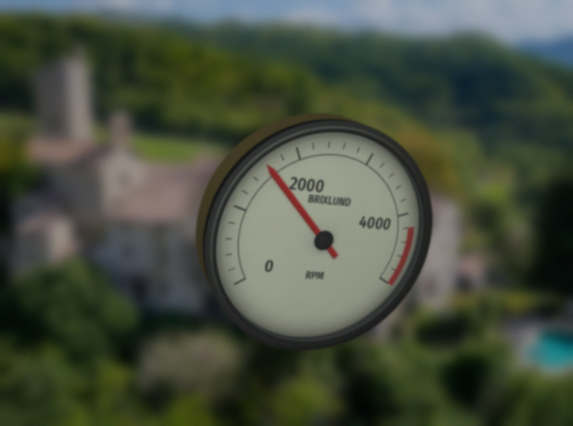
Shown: 1600
